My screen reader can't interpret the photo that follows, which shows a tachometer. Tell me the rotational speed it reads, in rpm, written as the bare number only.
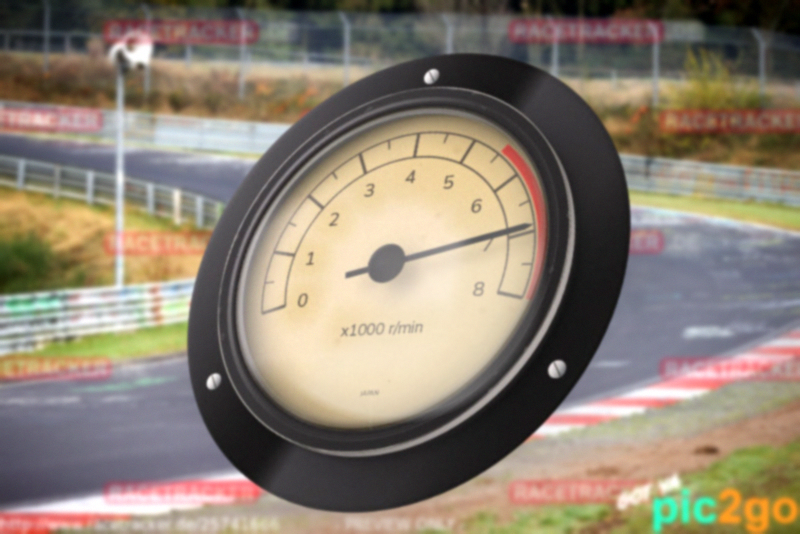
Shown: 7000
